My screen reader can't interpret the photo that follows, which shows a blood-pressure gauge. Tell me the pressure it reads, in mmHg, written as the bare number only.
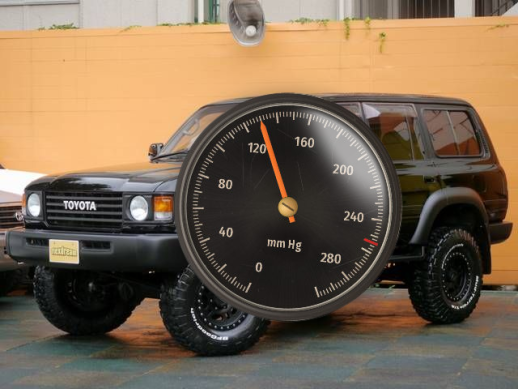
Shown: 130
